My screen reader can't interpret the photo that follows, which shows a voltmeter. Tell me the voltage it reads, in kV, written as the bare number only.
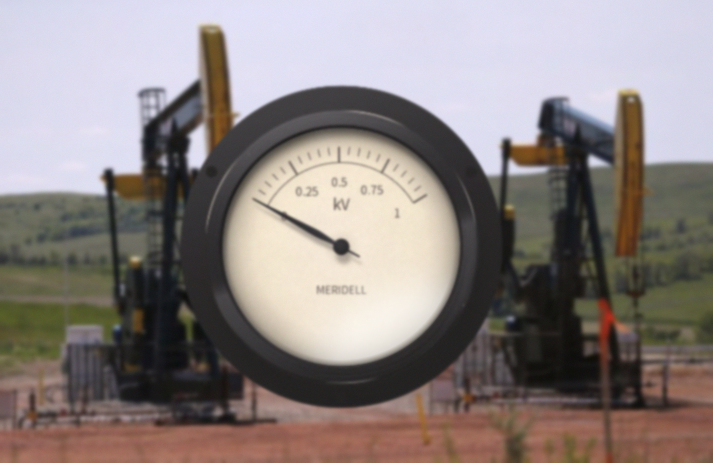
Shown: 0
